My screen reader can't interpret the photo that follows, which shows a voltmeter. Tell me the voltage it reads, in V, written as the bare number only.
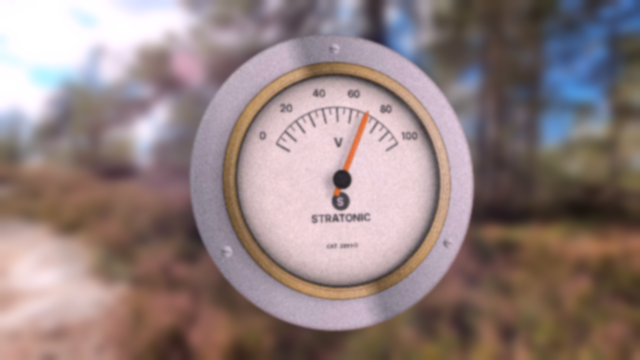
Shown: 70
